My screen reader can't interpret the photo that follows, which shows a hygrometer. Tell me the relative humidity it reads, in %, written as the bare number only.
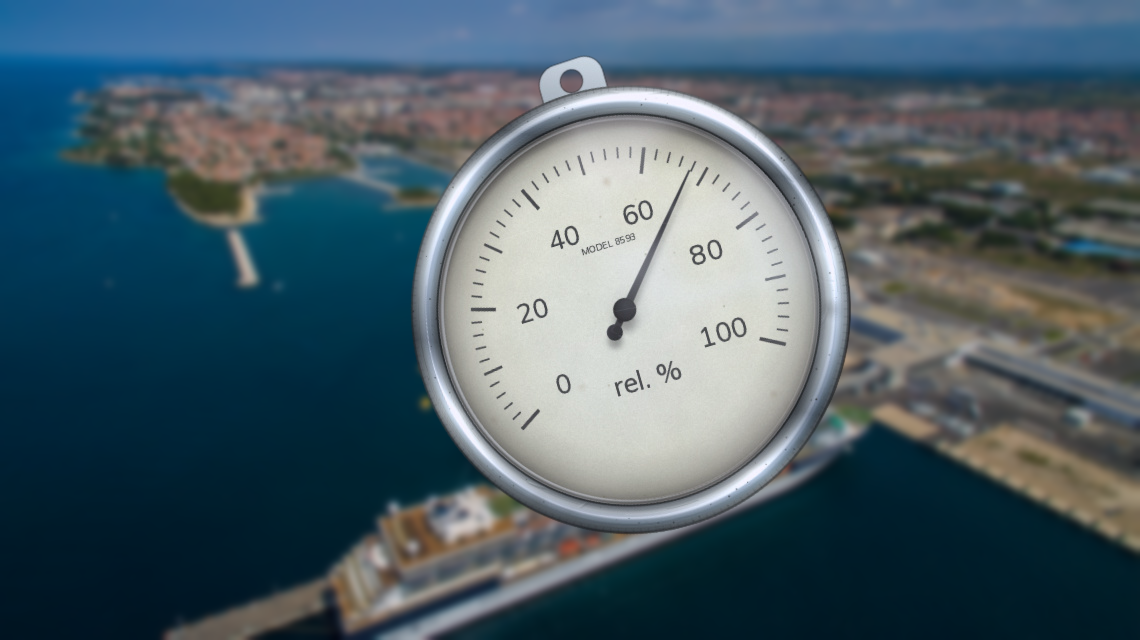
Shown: 68
